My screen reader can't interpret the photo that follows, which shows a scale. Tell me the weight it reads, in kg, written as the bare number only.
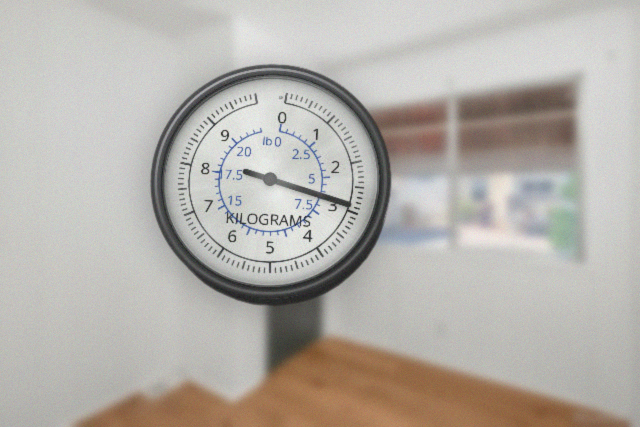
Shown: 2.9
